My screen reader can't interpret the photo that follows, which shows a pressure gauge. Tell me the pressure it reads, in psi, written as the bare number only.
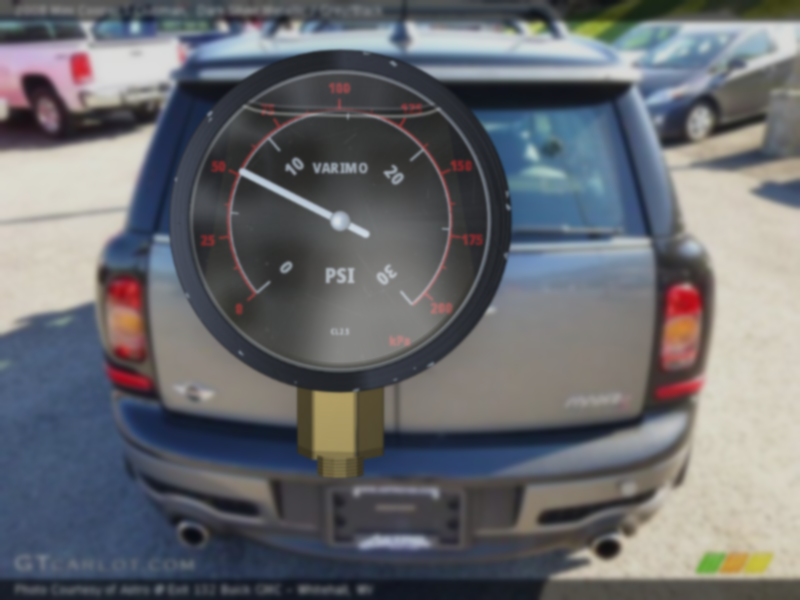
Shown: 7.5
